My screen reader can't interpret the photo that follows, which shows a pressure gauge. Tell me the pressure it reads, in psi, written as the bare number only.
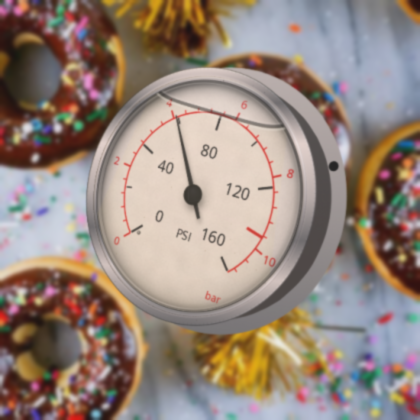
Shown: 60
